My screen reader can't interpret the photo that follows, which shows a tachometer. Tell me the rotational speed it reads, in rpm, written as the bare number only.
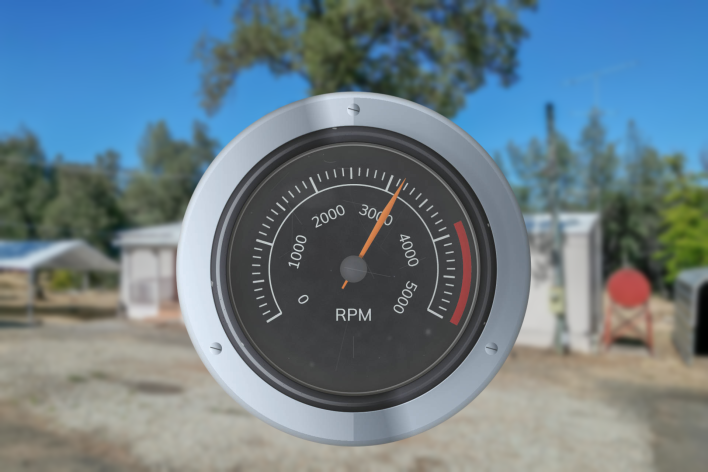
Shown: 3150
